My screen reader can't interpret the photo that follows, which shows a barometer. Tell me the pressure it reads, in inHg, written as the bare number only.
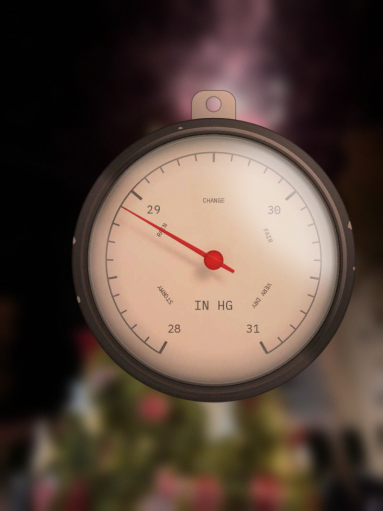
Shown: 28.9
